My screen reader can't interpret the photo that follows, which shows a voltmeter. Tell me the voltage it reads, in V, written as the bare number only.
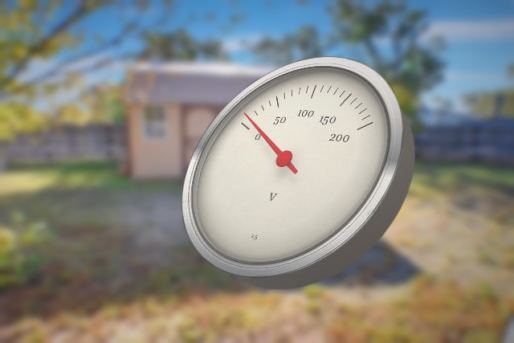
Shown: 10
